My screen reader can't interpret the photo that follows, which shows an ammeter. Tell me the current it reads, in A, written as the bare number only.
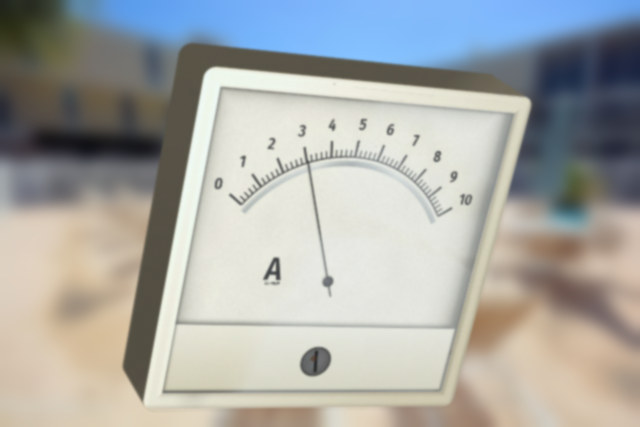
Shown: 3
